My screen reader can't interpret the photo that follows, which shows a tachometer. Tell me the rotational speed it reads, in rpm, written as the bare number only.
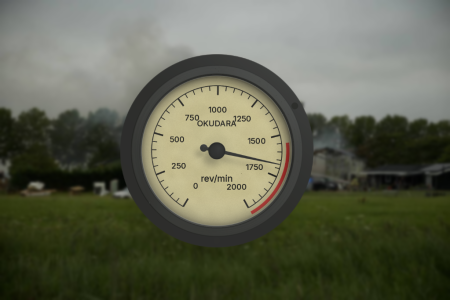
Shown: 1675
